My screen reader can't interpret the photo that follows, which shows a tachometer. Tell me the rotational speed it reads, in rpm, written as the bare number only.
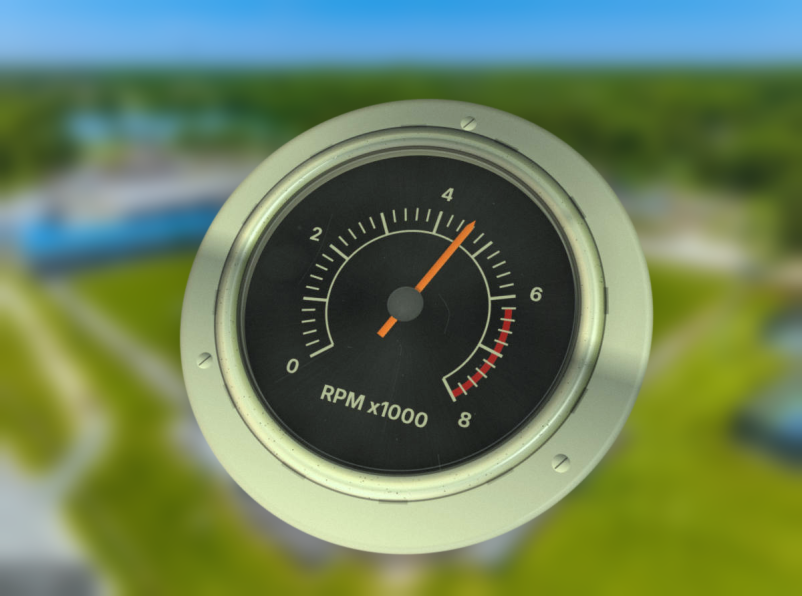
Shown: 4600
